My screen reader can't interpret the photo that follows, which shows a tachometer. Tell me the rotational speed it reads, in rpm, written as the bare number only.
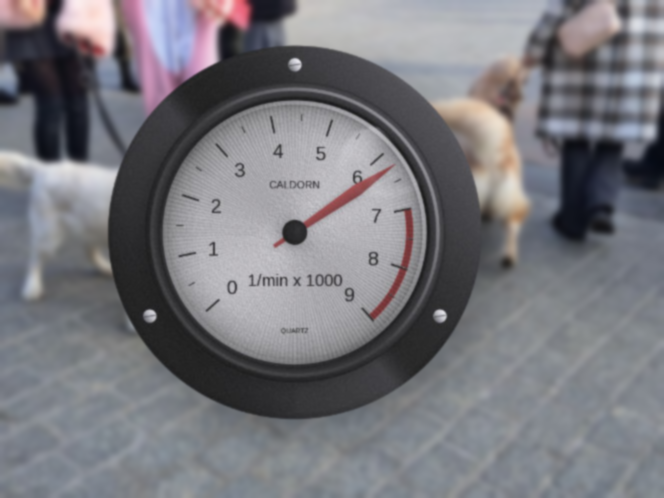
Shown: 6250
